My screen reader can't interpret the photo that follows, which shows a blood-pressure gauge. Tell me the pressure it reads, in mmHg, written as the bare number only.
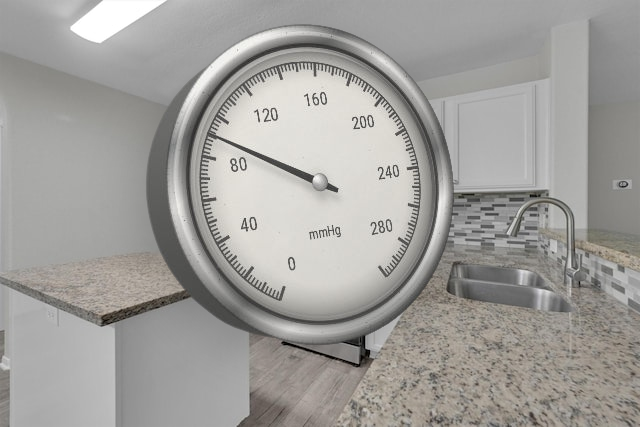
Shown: 90
